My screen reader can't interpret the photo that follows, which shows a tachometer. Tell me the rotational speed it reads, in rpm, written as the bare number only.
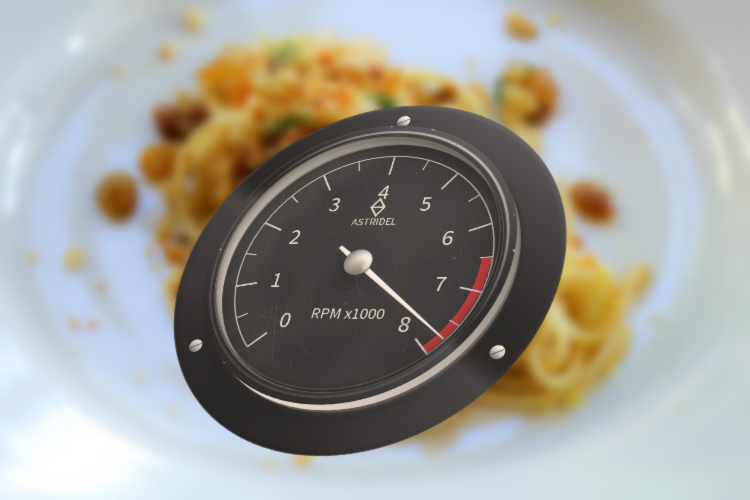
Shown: 7750
